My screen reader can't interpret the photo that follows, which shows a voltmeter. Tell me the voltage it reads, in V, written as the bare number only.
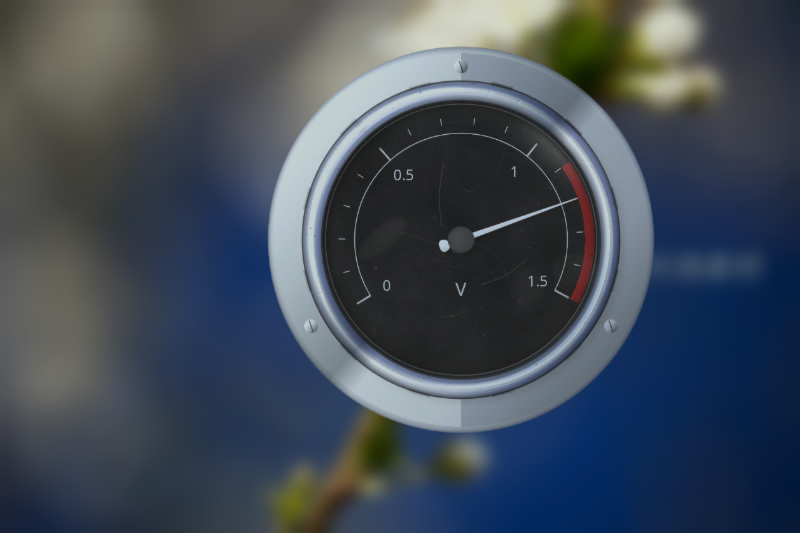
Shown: 1.2
